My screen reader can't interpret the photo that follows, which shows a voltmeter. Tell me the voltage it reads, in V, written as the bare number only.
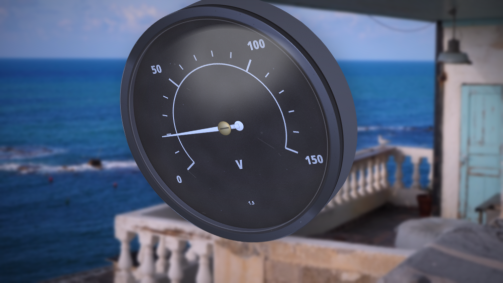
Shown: 20
